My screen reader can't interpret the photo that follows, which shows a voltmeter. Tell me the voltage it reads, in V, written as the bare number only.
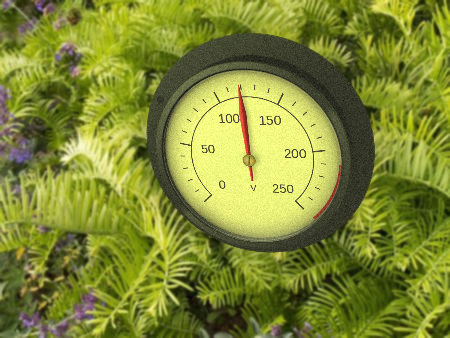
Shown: 120
